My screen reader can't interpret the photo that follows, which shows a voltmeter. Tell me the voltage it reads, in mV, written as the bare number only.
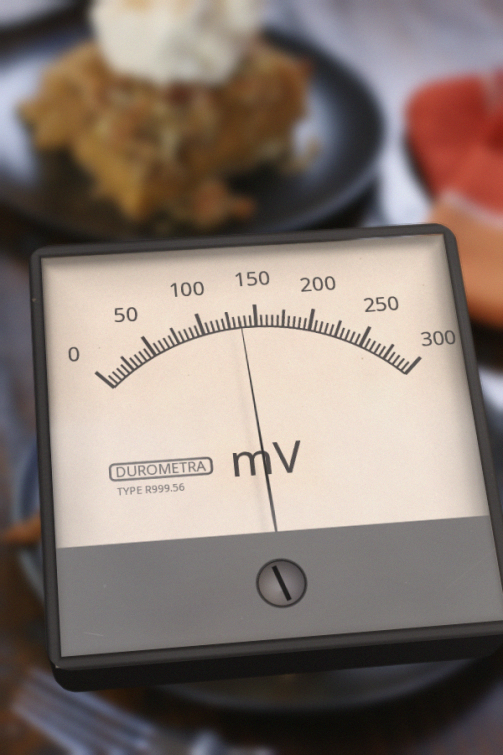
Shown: 135
